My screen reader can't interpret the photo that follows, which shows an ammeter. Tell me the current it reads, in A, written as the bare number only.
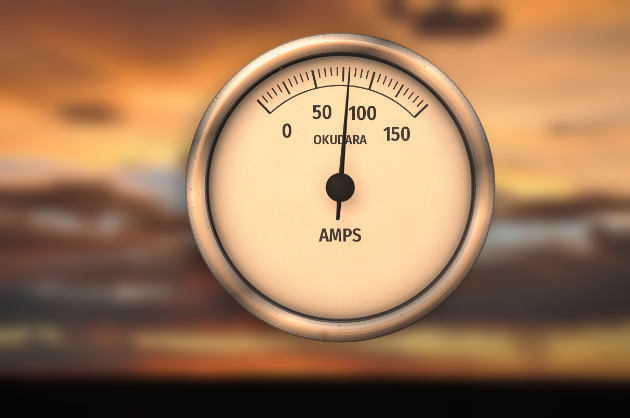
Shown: 80
